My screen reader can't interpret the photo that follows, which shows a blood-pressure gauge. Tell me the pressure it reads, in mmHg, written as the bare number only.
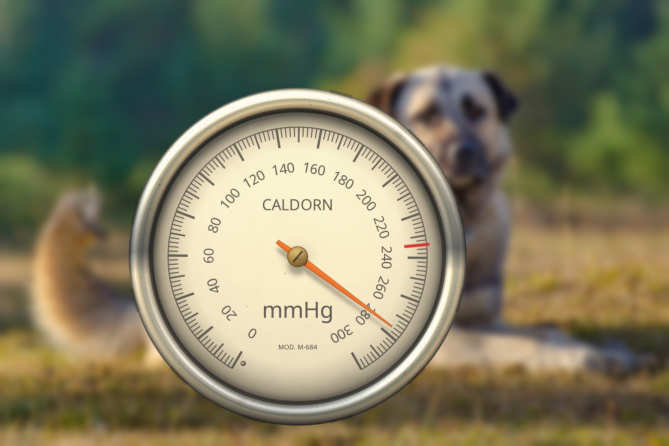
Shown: 276
